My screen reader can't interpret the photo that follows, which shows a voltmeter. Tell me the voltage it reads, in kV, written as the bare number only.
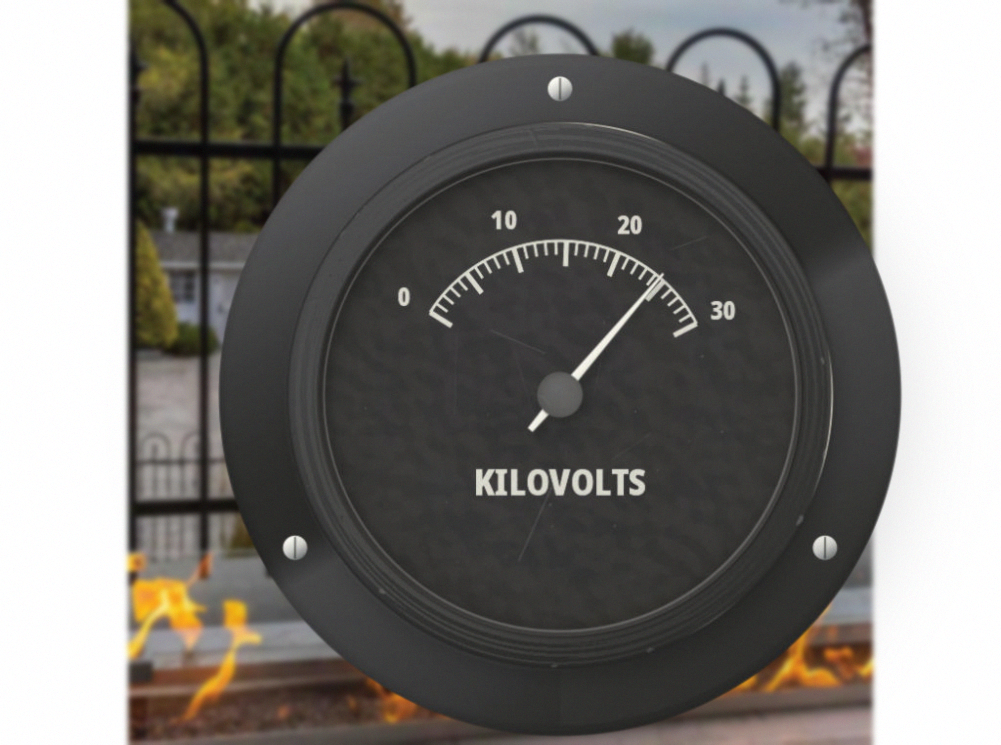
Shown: 24.5
